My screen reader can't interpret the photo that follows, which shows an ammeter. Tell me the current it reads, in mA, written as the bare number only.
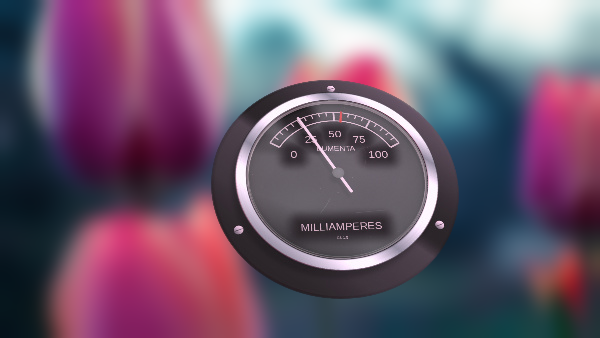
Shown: 25
